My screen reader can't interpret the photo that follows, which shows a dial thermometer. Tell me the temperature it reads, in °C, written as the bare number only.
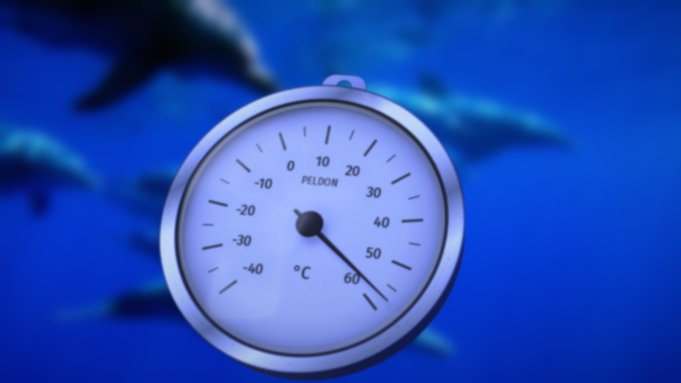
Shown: 57.5
